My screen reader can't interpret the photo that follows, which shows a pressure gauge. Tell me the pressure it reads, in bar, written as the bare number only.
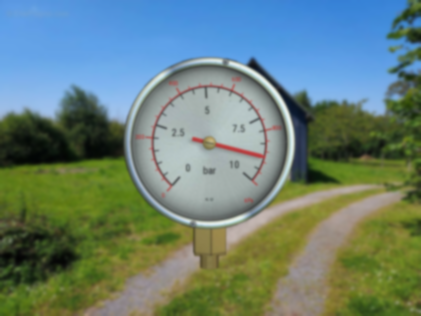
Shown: 9
